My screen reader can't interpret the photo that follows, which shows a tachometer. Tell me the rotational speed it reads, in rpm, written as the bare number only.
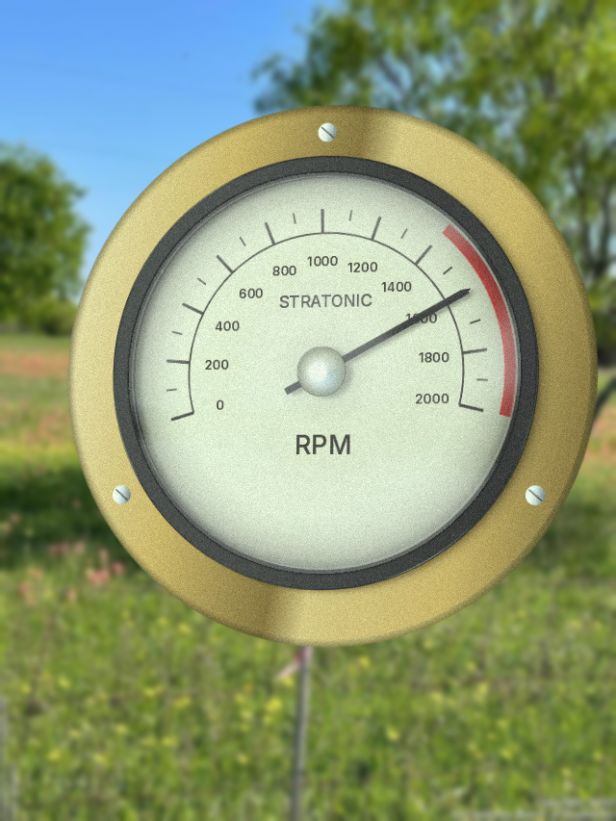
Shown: 1600
